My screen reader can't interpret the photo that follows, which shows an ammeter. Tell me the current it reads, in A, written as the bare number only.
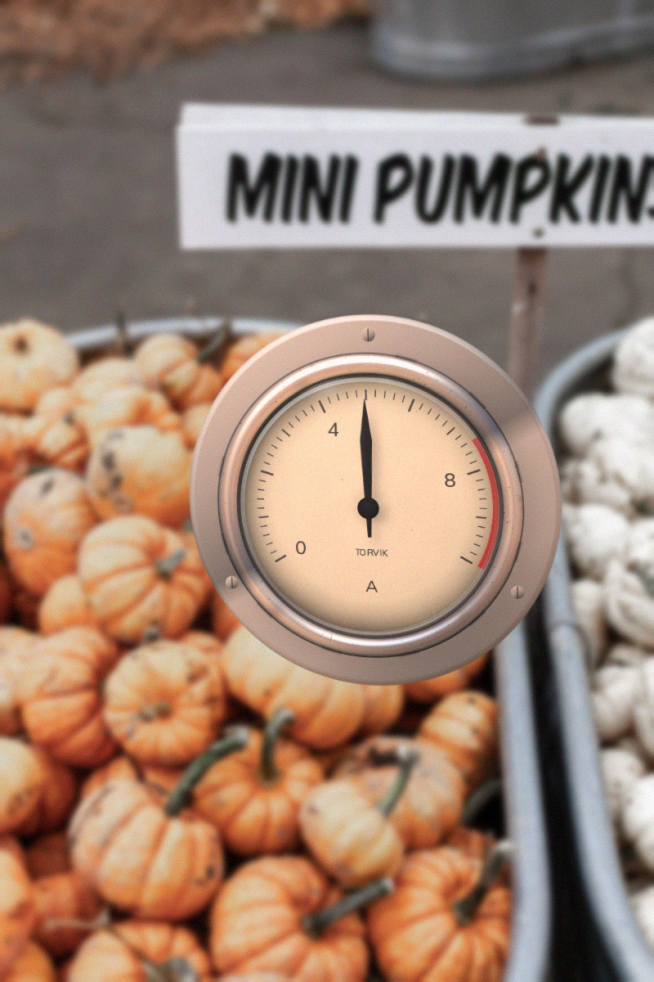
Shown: 5
